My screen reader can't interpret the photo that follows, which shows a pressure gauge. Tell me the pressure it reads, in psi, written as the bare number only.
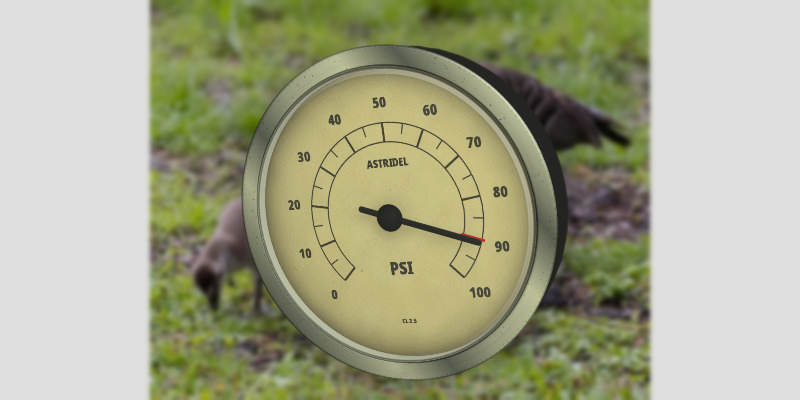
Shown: 90
